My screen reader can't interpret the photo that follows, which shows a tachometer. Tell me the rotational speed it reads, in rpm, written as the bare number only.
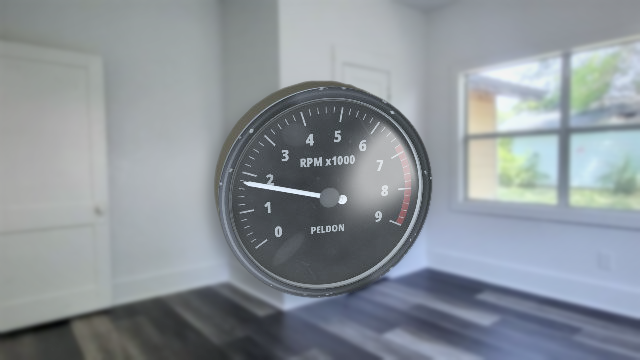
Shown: 1800
